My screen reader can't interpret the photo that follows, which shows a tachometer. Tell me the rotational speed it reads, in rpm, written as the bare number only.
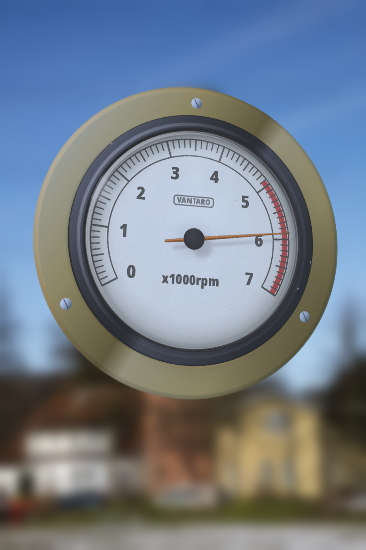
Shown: 5900
